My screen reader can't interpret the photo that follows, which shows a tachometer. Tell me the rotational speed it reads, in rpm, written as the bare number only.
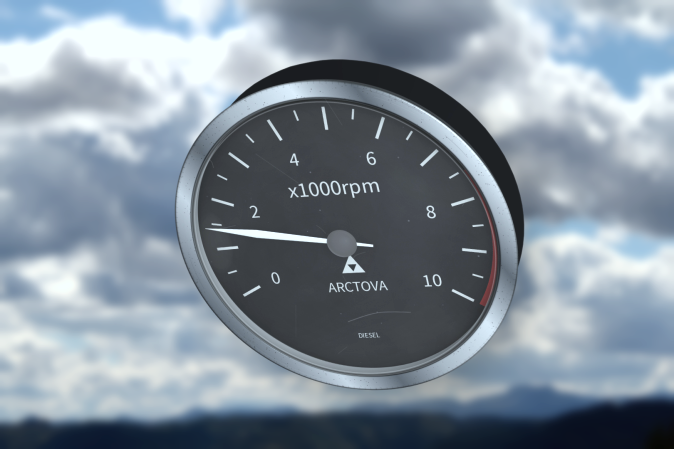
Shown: 1500
